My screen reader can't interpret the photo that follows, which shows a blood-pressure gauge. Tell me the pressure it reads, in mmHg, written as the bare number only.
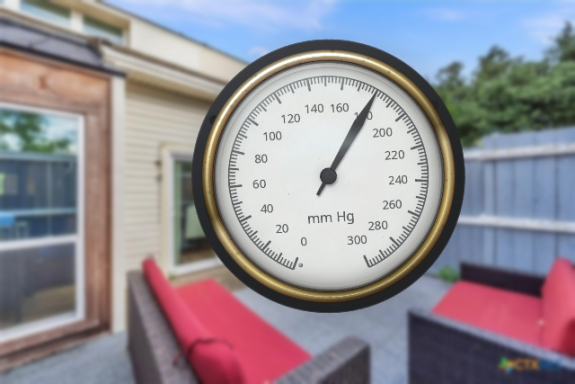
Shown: 180
